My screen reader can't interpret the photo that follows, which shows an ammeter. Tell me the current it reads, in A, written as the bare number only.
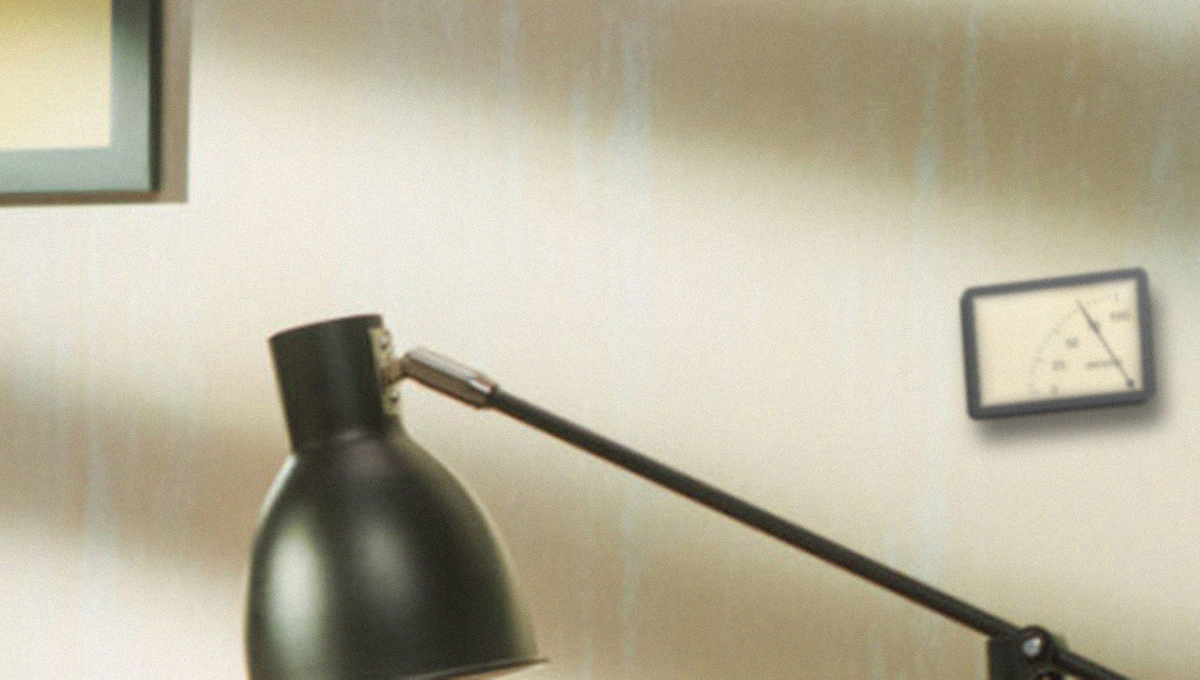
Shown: 75
